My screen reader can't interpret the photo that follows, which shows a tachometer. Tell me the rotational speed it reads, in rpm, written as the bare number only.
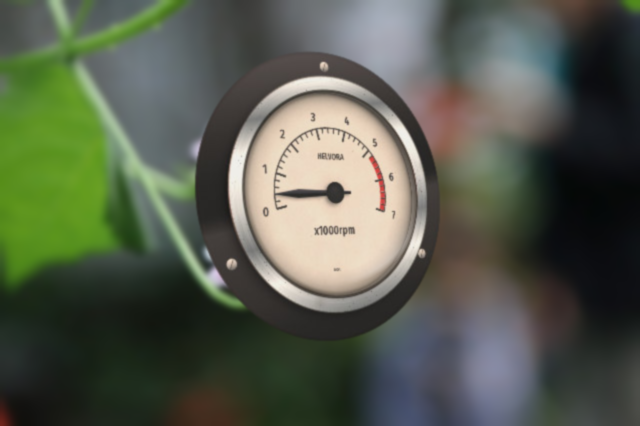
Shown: 400
